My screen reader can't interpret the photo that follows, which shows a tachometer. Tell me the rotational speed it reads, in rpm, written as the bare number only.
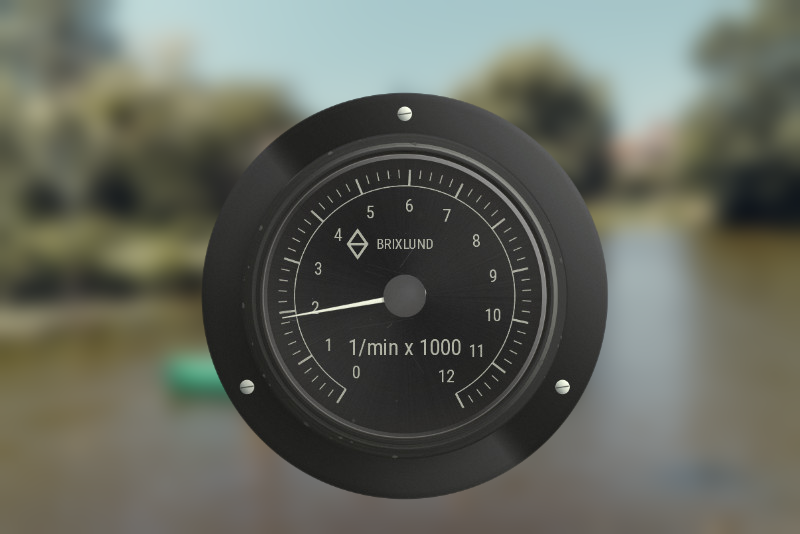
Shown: 1900
